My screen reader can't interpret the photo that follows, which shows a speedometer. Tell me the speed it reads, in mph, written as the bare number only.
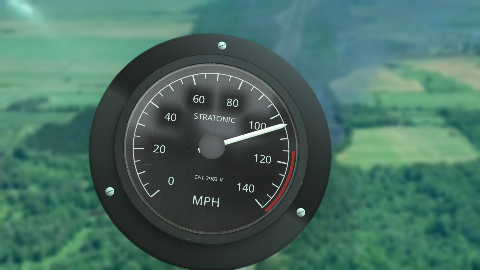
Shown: 105
